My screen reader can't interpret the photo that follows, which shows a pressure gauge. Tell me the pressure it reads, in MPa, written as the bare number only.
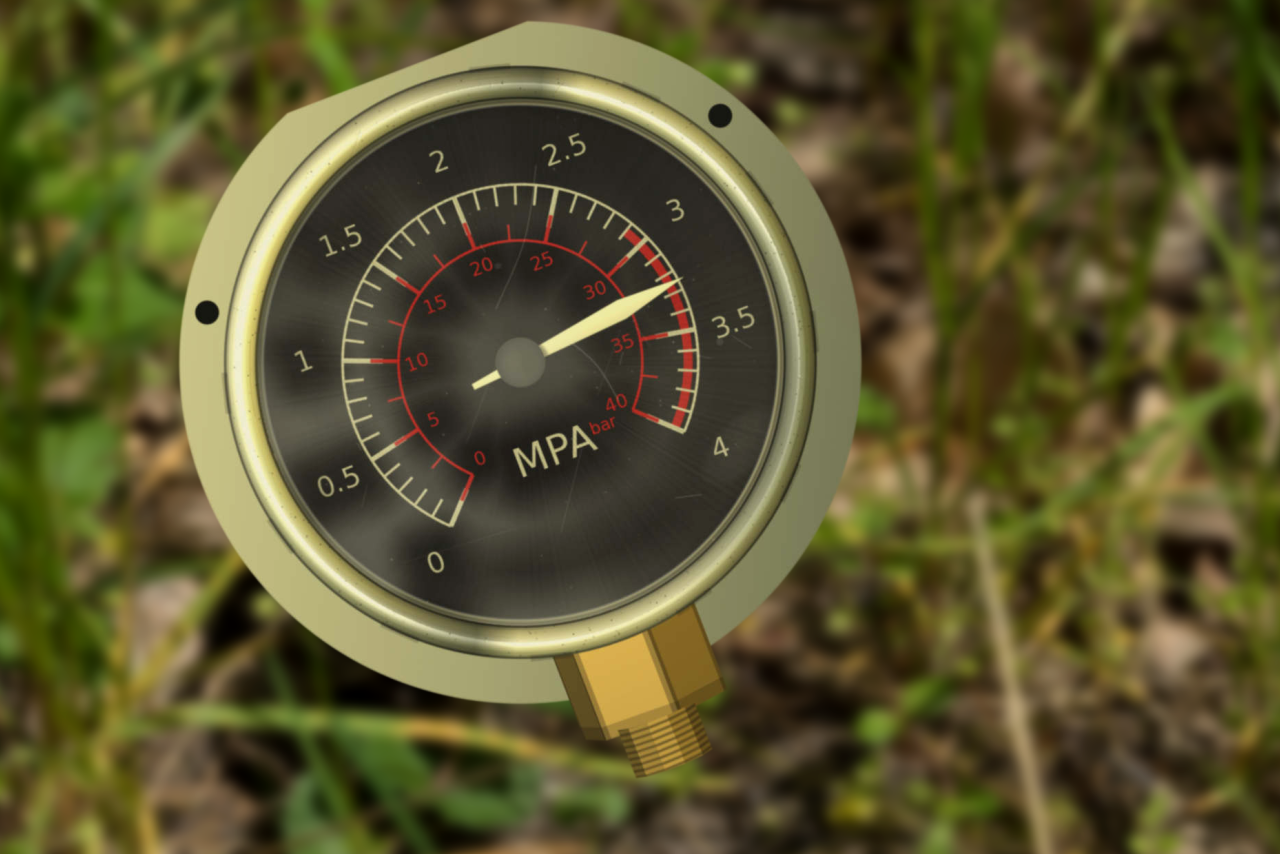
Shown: 3.25
